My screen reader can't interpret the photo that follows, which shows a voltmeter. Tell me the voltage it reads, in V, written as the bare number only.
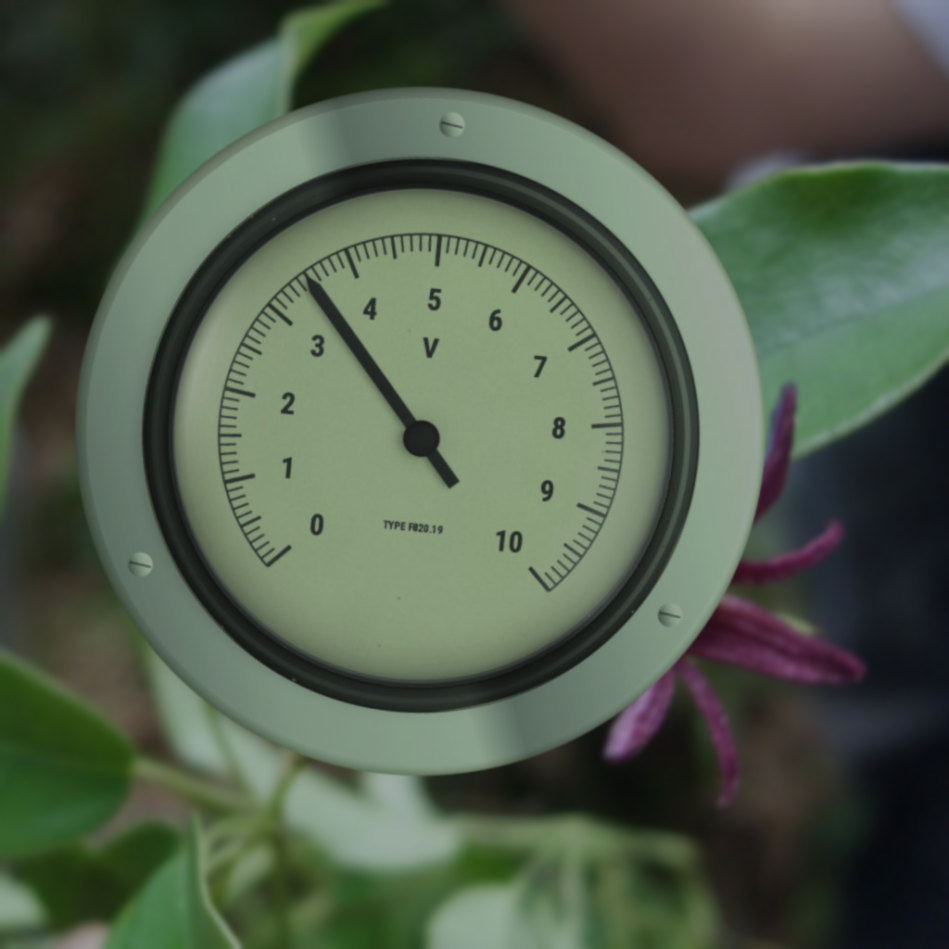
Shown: 3.5
